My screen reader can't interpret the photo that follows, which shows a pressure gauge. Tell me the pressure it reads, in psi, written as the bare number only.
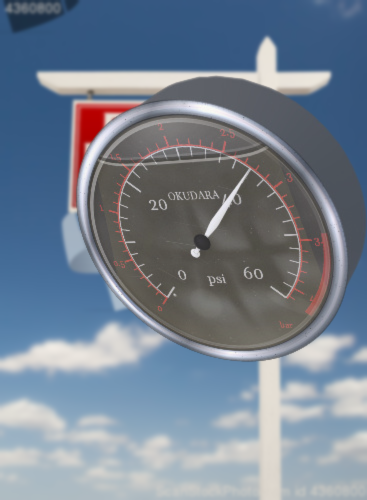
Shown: 40
